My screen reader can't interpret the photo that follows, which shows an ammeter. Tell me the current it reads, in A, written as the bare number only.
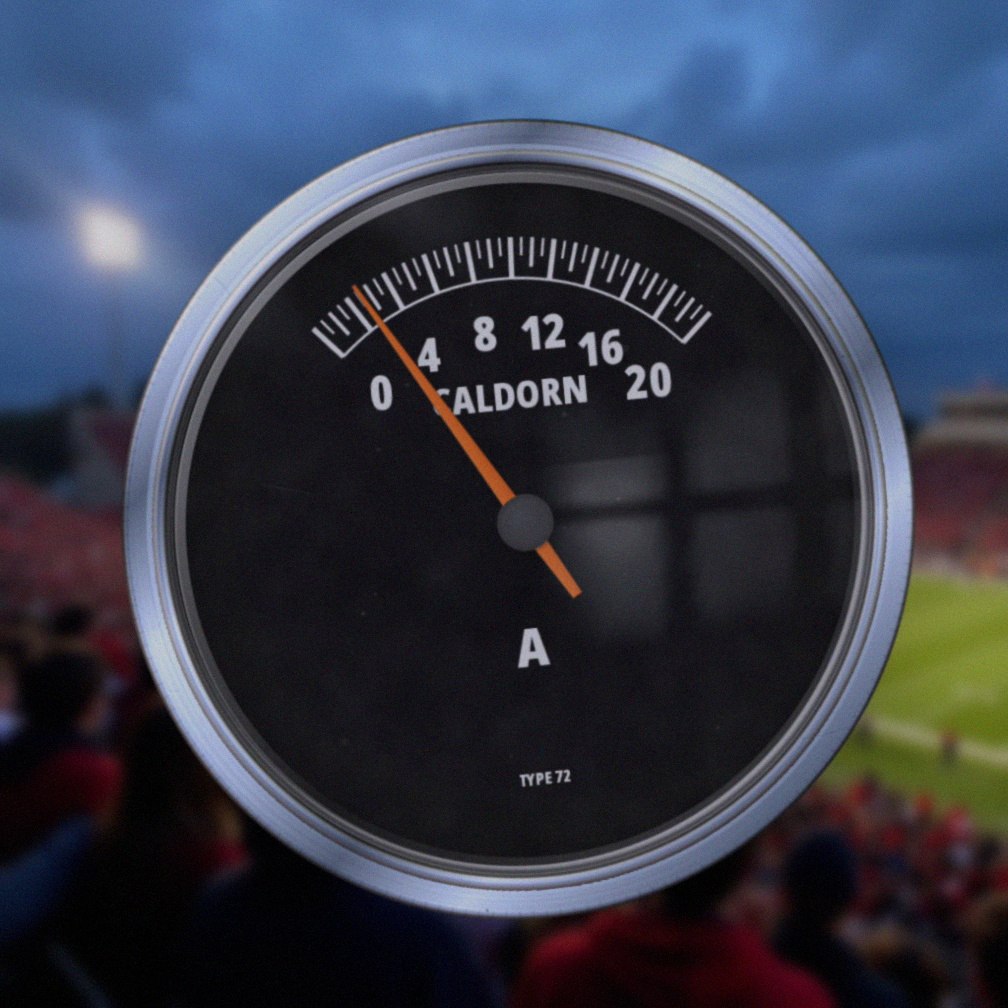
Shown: 2.5
